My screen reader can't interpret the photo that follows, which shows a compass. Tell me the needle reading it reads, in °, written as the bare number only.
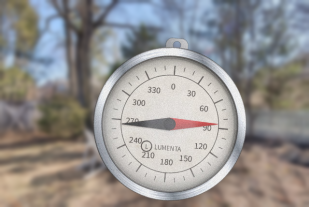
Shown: 85
